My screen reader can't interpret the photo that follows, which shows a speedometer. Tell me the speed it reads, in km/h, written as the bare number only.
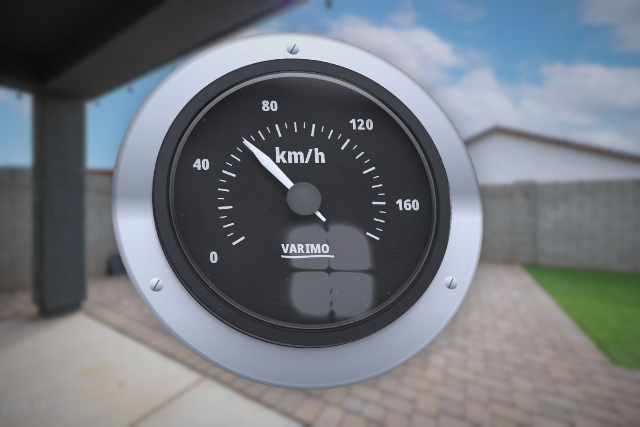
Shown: 60
